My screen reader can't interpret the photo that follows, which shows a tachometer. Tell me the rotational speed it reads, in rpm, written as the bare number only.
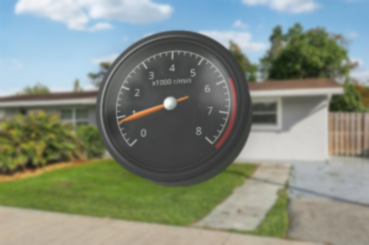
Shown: 800
